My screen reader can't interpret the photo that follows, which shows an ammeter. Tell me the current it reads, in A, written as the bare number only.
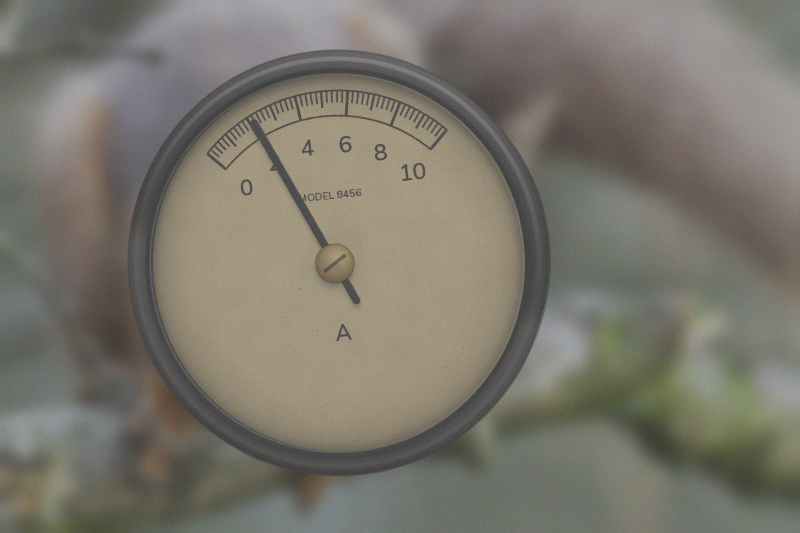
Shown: 2.2
